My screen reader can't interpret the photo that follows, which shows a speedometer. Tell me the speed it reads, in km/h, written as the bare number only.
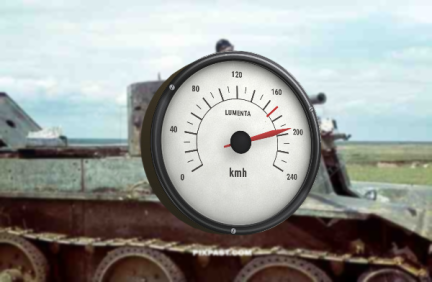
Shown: 195
